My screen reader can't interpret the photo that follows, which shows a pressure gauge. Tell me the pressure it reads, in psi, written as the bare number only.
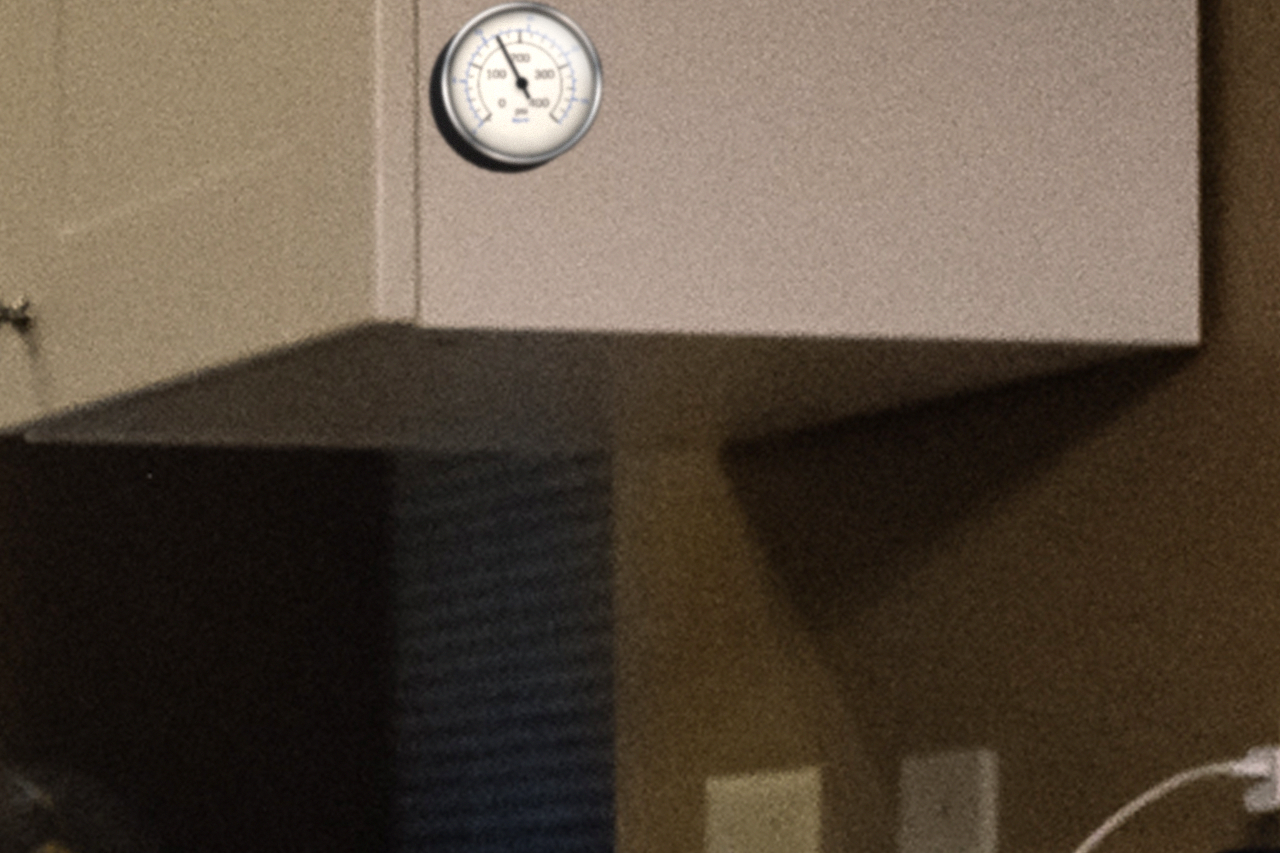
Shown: 160
